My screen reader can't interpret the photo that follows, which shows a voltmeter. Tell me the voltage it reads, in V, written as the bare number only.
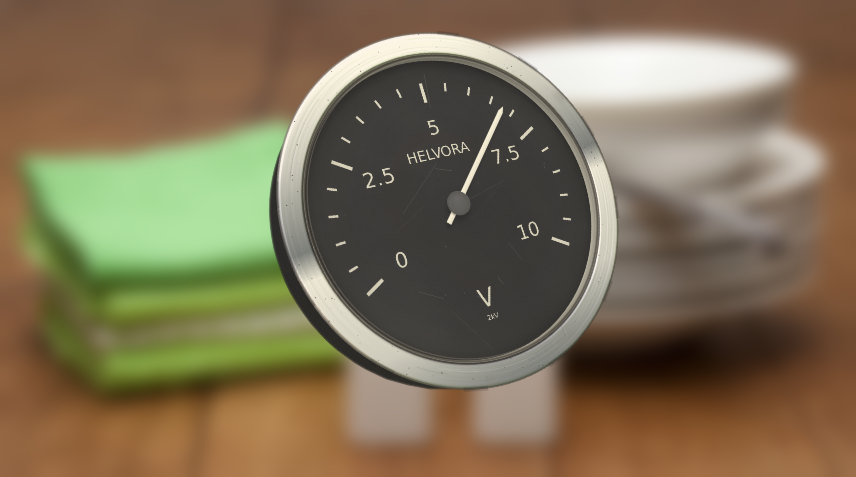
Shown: 6.75
